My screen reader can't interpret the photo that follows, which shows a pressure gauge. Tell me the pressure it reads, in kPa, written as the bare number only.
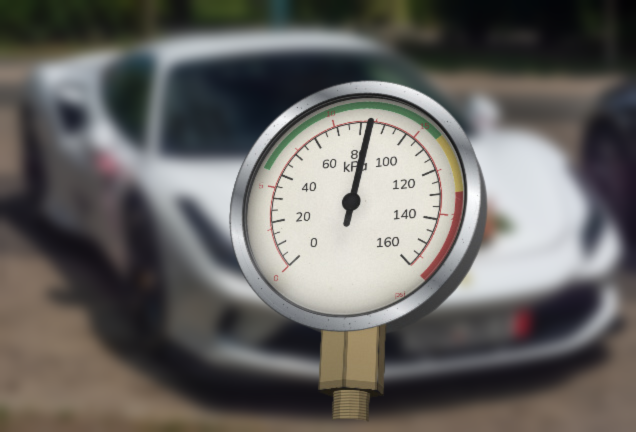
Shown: 85
